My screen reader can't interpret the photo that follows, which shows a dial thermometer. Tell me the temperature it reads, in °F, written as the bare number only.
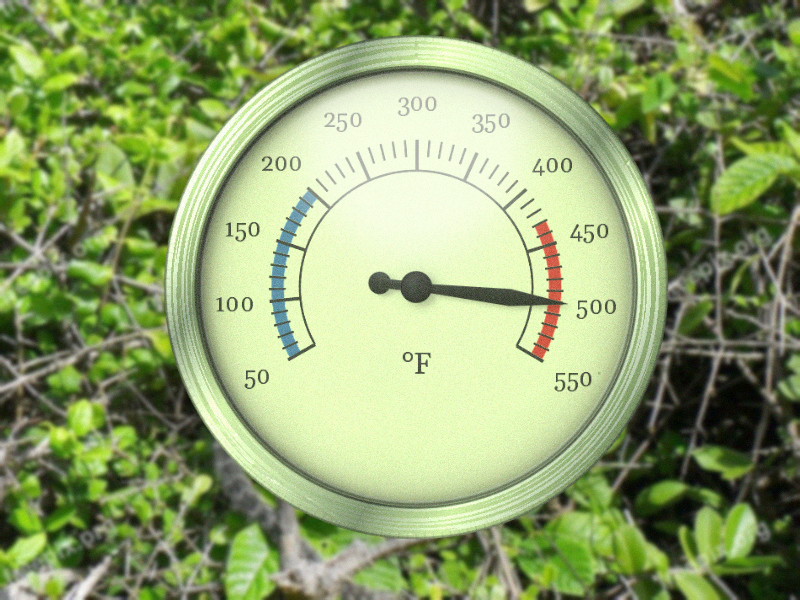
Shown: 500
